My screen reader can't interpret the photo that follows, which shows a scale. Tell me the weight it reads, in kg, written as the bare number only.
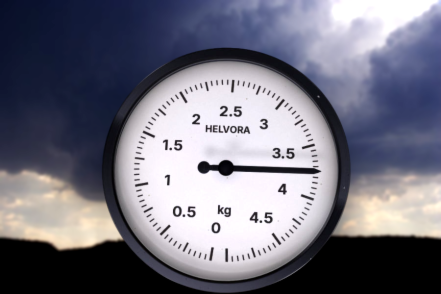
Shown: 3.75
